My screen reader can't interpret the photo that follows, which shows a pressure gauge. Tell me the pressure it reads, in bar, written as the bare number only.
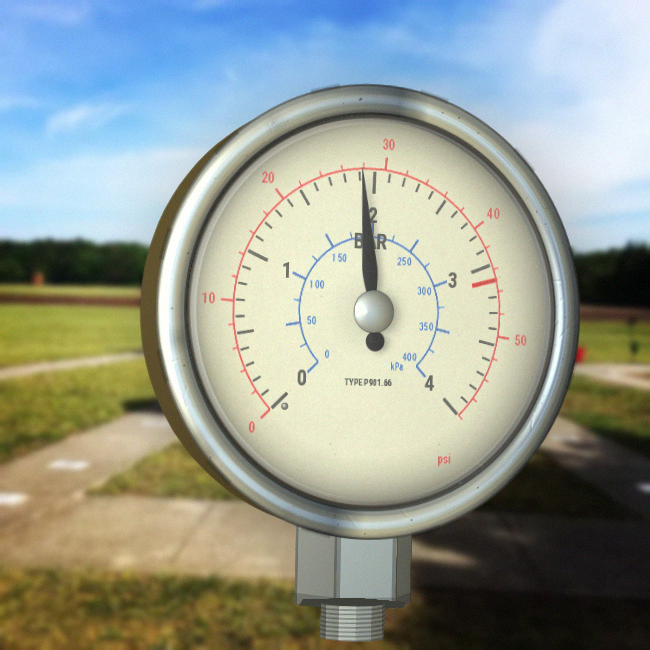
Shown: 1.9
